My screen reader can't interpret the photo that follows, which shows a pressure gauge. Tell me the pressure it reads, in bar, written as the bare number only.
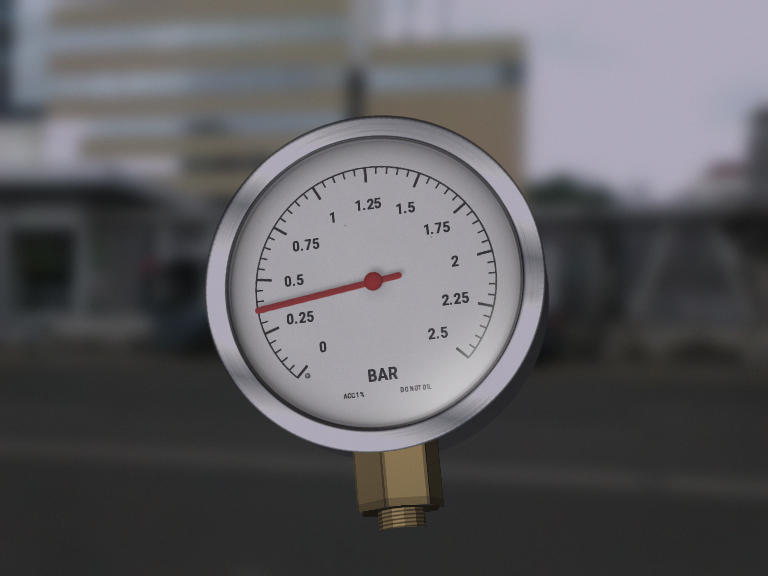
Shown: 0.35
